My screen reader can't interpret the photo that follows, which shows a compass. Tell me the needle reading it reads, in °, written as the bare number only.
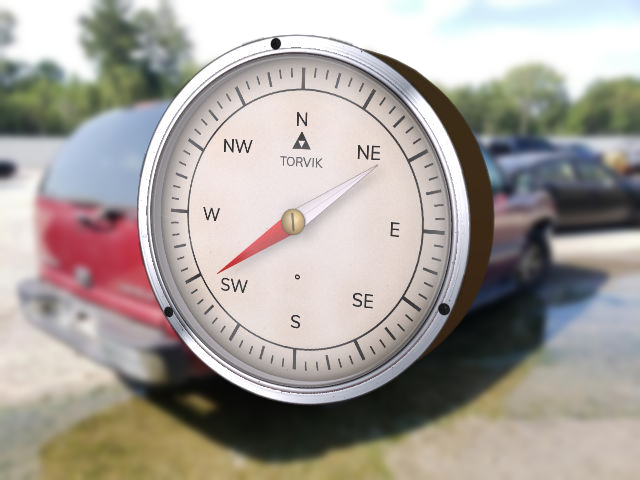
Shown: 235
